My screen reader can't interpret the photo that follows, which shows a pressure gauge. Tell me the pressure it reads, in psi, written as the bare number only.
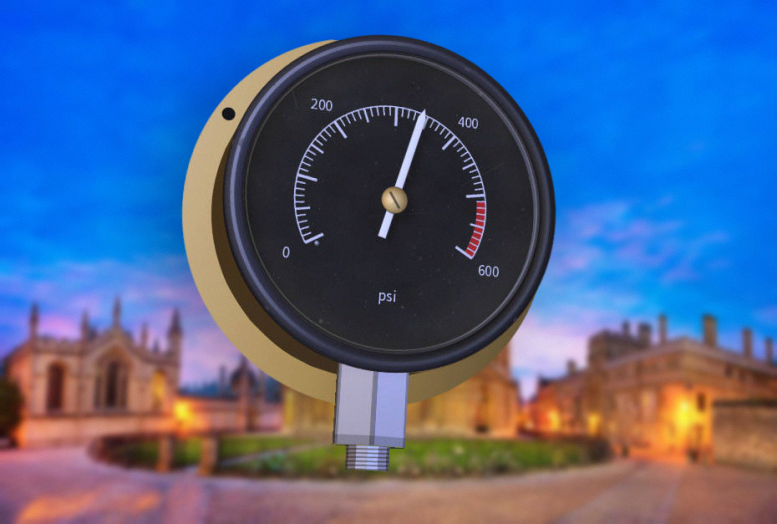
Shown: 340
